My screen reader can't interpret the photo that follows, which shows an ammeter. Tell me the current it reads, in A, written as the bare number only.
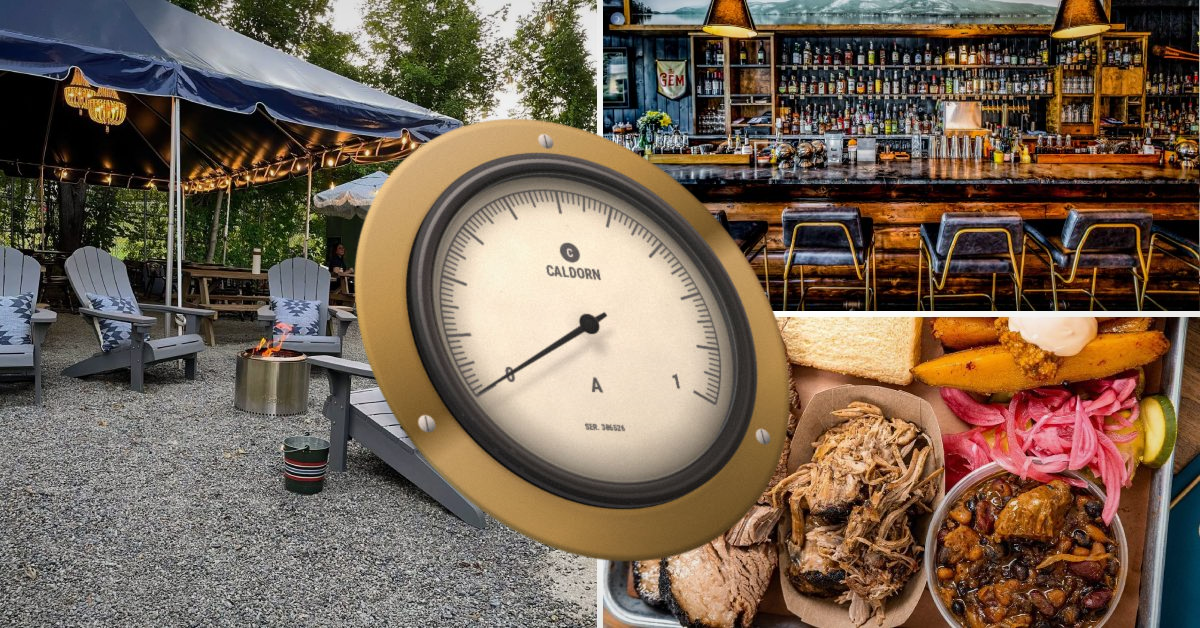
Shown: 0
